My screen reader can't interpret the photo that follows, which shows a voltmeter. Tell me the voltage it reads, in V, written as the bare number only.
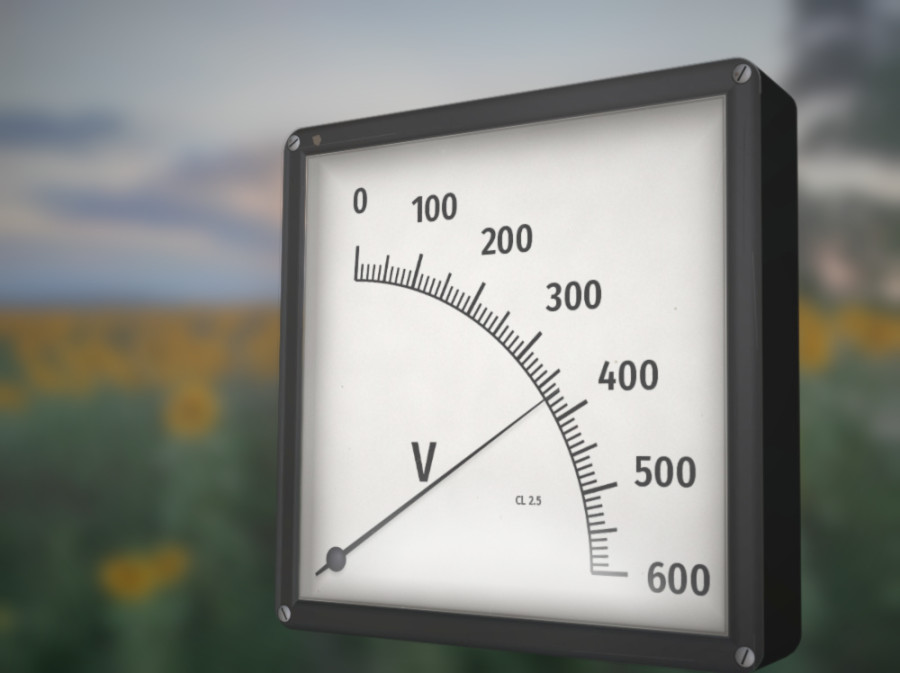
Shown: 370
